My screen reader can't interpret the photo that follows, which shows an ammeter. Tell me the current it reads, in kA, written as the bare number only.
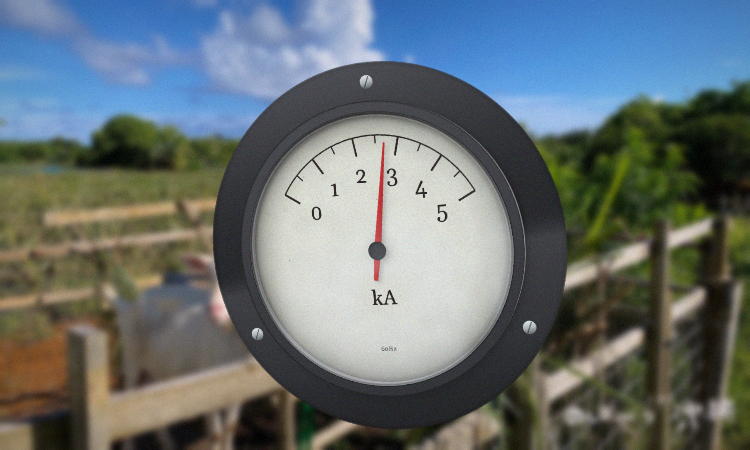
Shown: 2.75
